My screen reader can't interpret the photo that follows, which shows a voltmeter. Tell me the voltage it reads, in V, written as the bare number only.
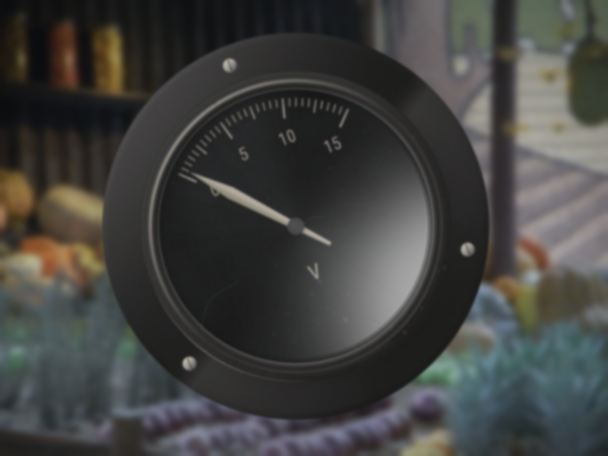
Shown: 0.5
